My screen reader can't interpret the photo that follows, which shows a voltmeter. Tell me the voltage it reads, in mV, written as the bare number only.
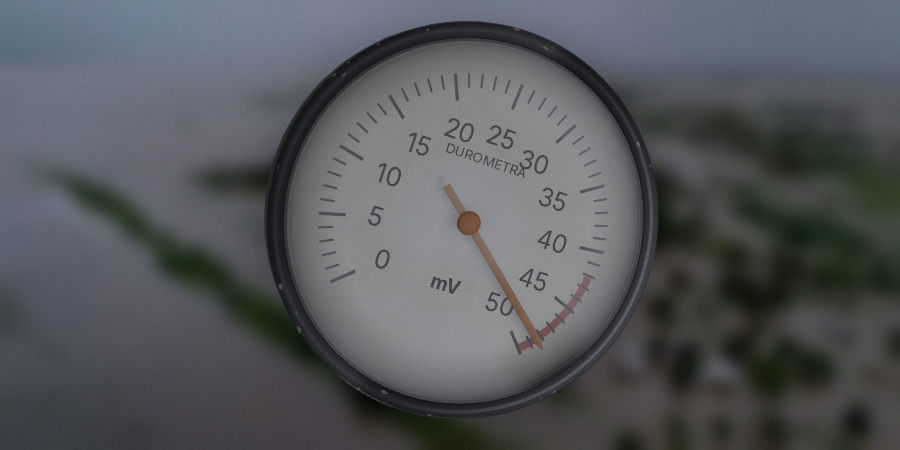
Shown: 48.5
